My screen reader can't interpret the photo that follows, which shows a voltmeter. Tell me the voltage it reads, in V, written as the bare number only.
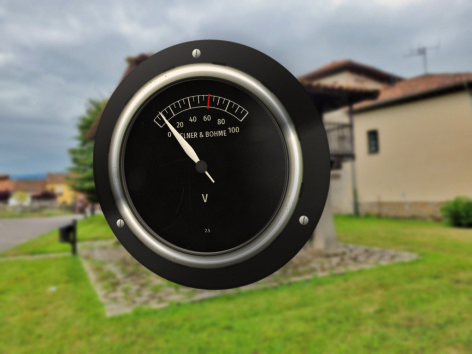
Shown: 10
